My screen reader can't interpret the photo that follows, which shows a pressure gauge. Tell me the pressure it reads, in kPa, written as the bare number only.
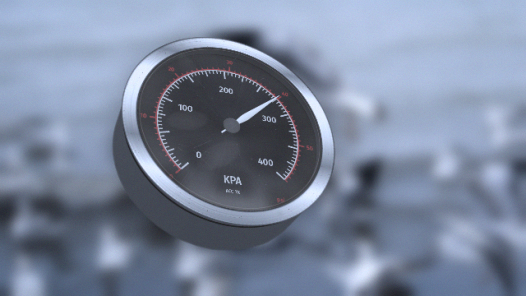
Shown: 275
